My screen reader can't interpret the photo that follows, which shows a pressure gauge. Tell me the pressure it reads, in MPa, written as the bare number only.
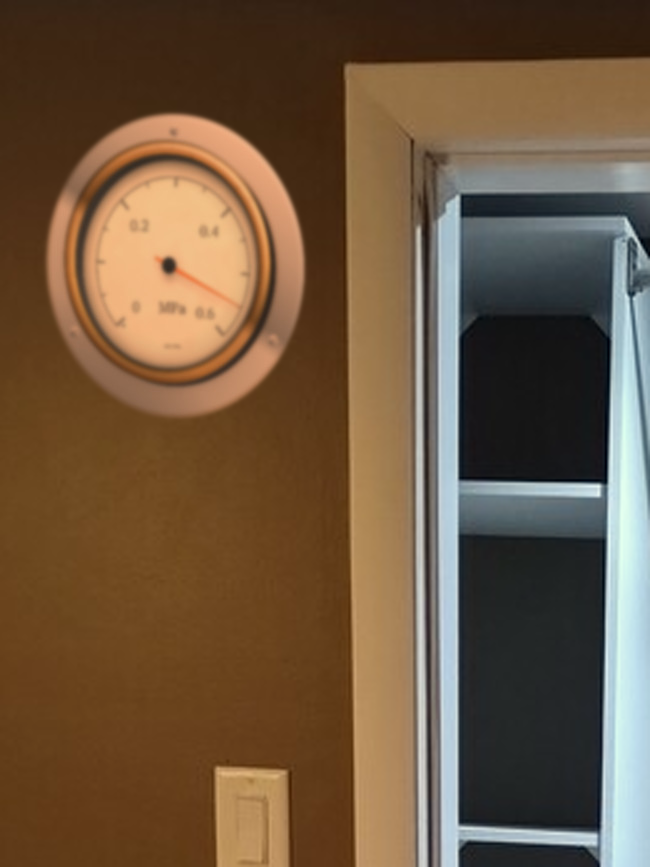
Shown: 0.55
